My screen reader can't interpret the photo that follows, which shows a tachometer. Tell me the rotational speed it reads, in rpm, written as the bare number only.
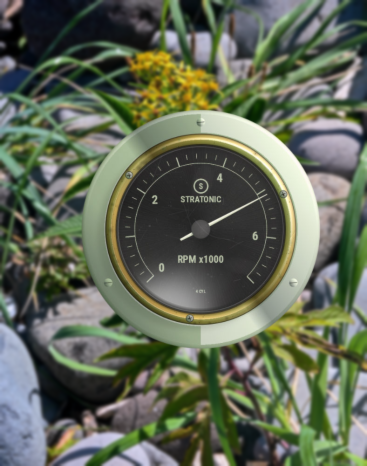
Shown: 5100
